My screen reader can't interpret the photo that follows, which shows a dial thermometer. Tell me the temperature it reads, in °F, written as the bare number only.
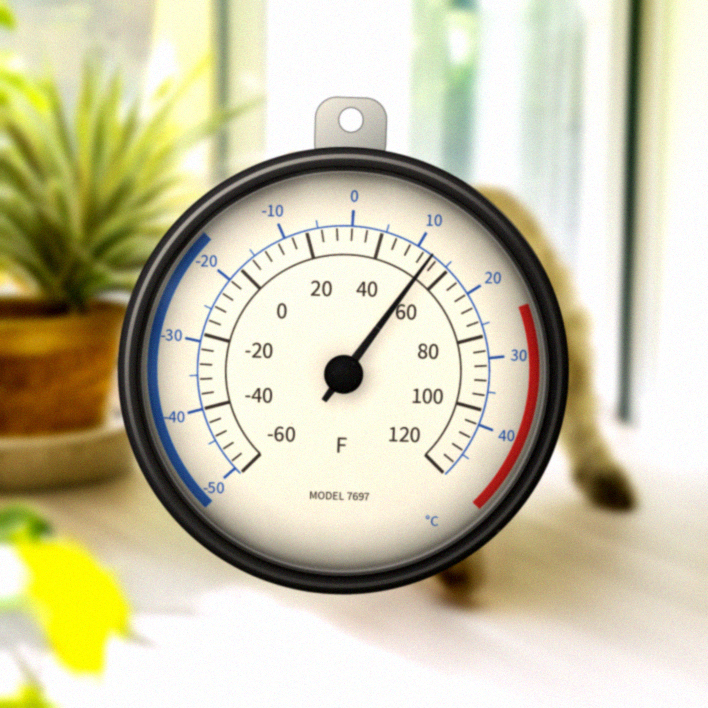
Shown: 54
